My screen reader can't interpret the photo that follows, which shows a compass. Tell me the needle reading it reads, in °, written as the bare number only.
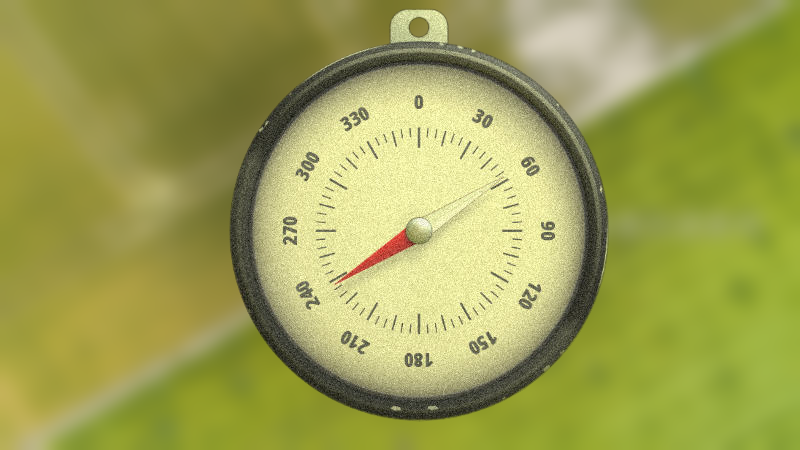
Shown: 237.5
